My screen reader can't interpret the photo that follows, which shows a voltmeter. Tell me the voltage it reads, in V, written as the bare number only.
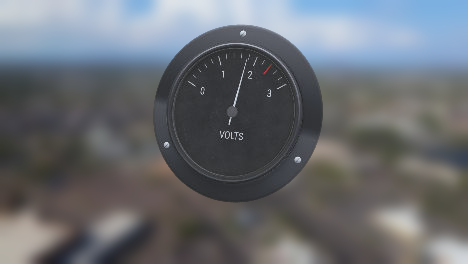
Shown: 1.8
